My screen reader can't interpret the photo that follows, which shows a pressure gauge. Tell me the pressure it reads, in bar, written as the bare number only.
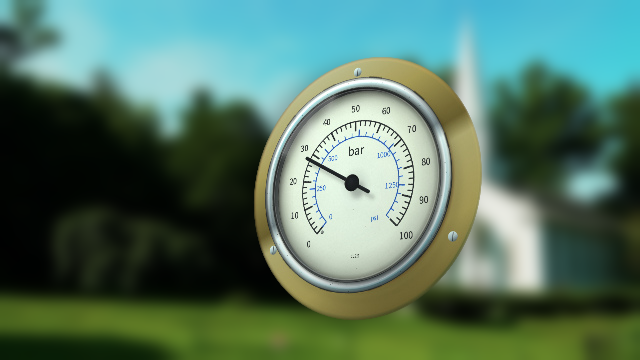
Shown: 28
